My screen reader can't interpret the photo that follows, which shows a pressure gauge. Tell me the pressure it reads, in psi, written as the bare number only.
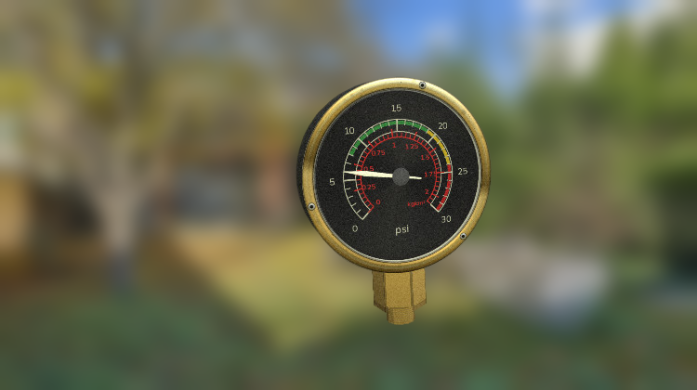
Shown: 6
